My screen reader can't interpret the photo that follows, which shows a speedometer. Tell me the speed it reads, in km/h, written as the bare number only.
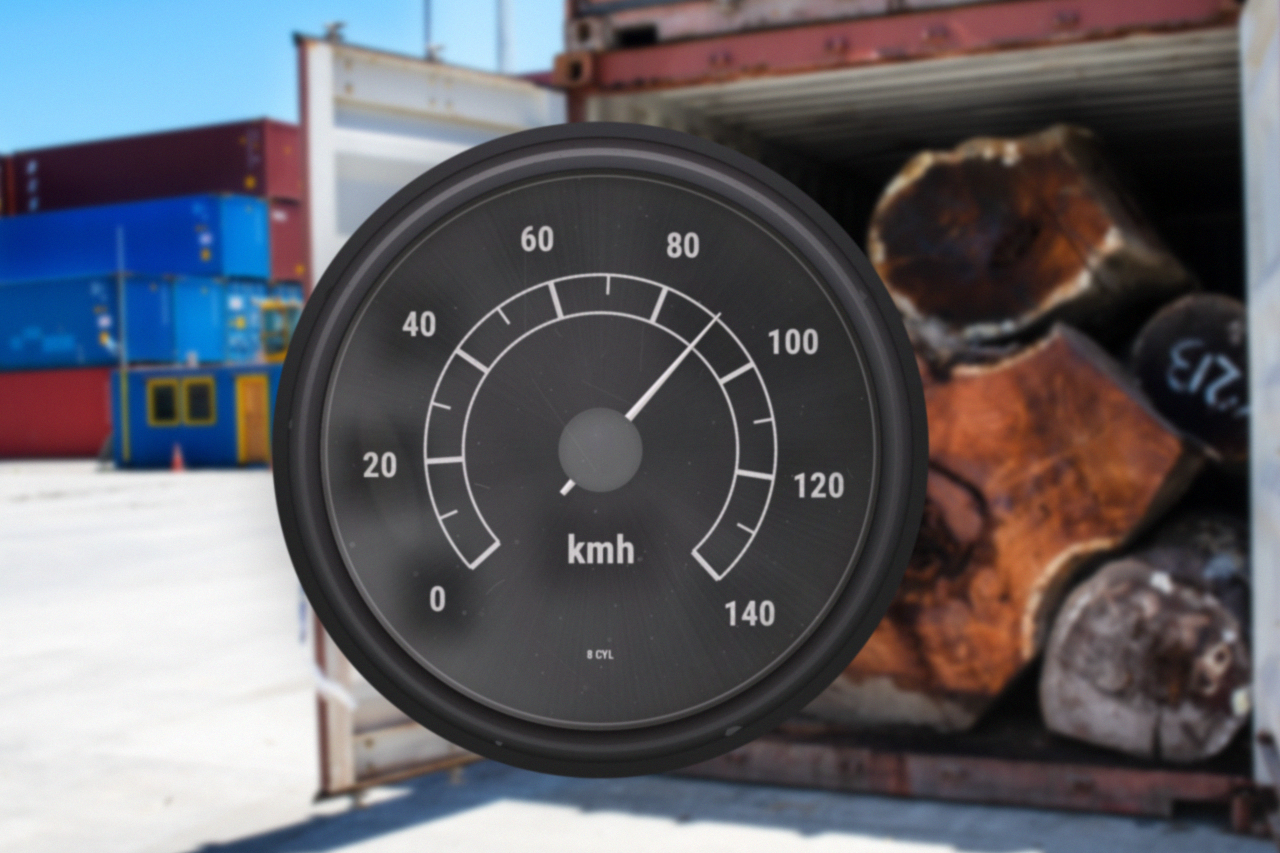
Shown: 90
